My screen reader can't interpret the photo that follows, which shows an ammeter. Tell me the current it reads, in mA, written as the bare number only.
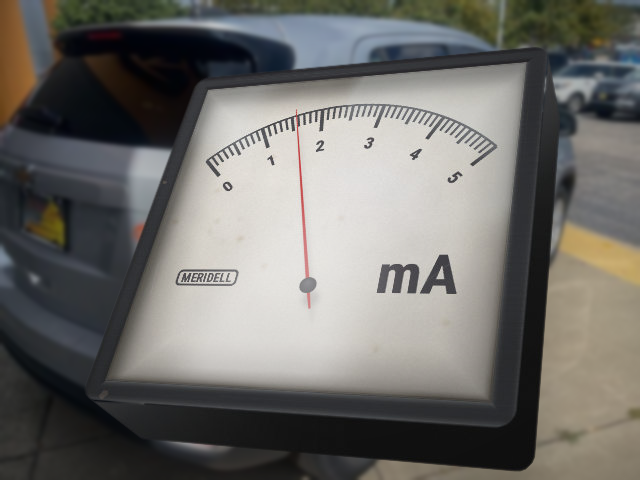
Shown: 1.6
